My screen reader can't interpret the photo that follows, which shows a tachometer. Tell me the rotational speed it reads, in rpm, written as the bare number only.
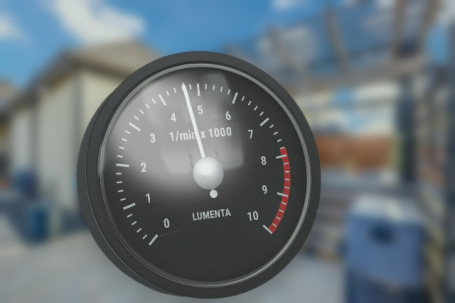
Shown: 4600
